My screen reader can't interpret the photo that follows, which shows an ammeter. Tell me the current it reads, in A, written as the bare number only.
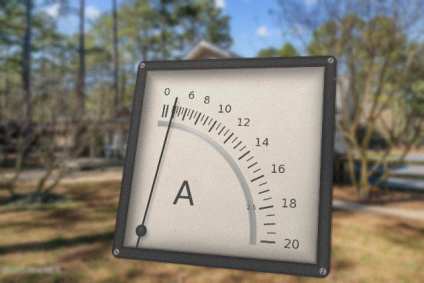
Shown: 4
